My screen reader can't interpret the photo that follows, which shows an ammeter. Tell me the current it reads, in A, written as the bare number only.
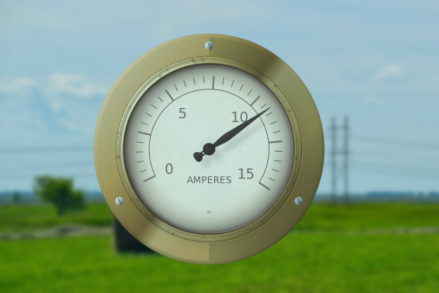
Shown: 10.75
